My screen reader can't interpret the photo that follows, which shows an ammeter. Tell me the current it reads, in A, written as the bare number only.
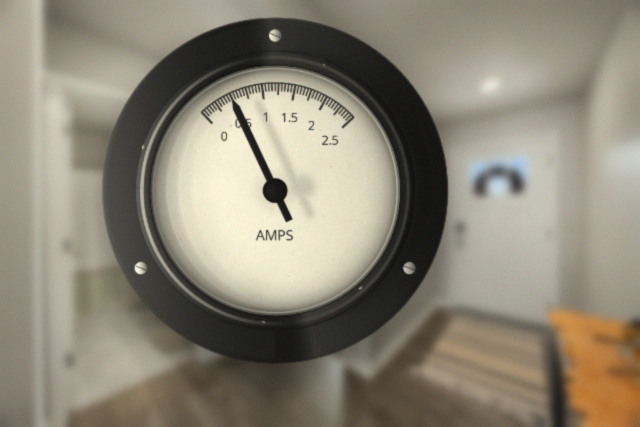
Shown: 0.5
